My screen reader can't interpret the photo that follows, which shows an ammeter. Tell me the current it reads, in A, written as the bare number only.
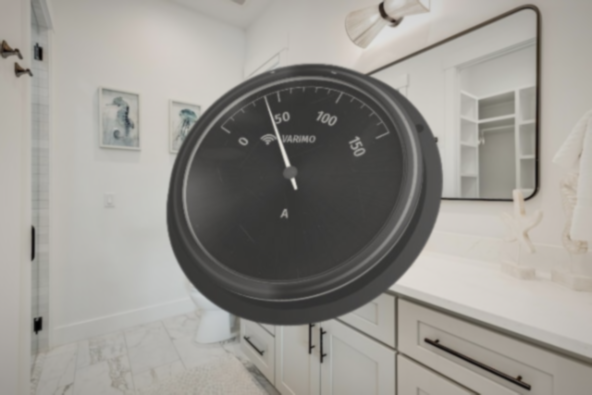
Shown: 40
